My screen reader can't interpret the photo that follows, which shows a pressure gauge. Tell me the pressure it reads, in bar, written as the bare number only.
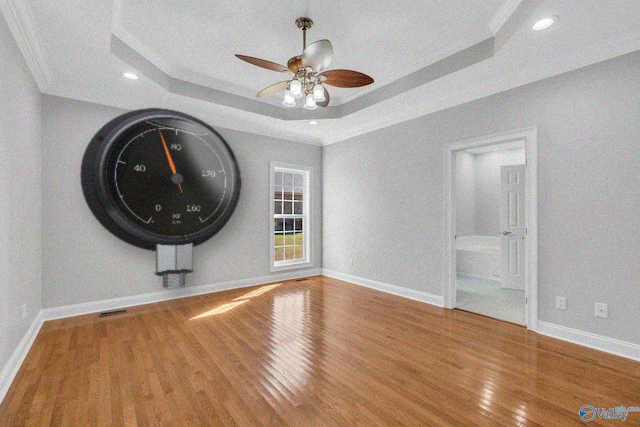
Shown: 70
